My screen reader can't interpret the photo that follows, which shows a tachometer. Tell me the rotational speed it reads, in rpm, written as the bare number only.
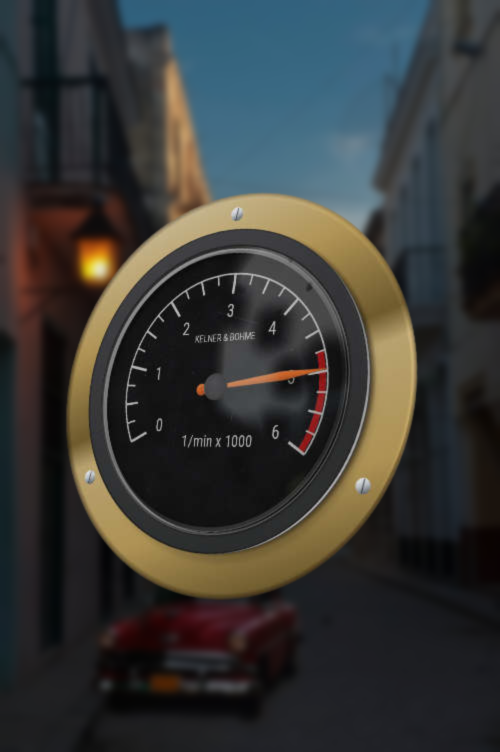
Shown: 5000
